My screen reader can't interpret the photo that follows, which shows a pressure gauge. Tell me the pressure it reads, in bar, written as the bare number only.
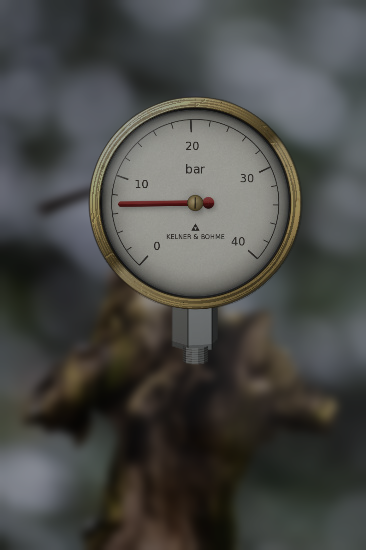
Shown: 7
